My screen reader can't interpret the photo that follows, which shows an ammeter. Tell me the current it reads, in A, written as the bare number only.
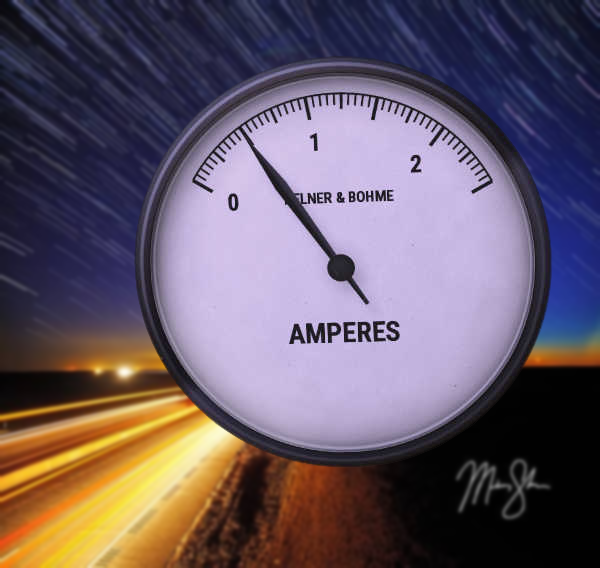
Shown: 0.5
